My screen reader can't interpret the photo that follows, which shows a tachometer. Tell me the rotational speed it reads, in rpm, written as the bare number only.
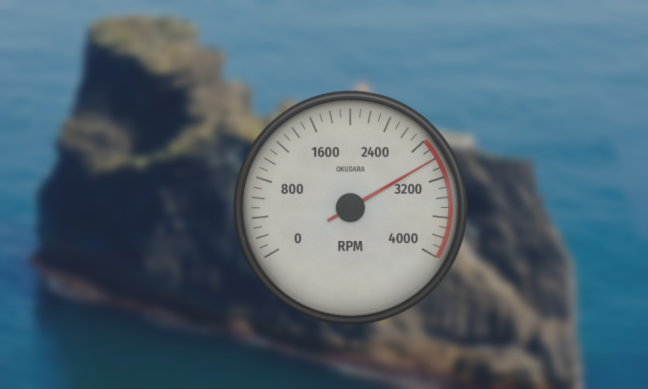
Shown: 3000
